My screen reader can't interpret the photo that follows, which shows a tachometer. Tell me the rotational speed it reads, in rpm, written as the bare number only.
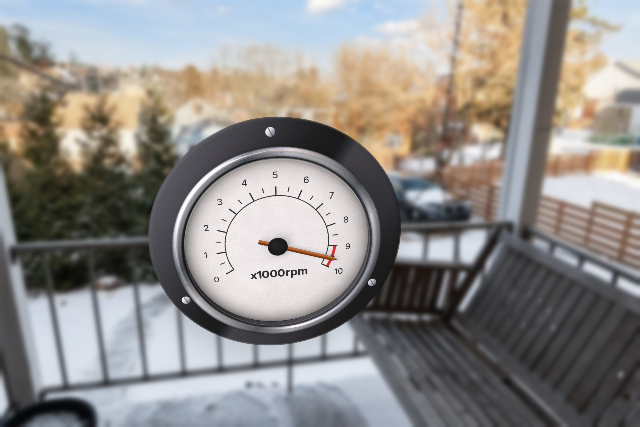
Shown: 9500
